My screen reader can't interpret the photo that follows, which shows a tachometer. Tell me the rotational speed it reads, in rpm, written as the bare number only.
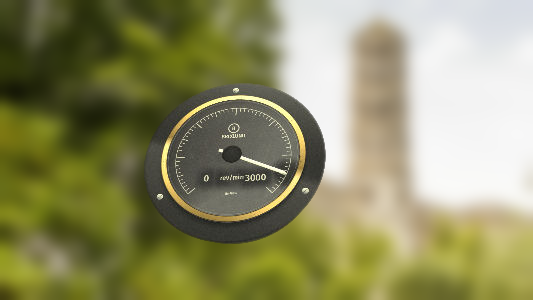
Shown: 2750
